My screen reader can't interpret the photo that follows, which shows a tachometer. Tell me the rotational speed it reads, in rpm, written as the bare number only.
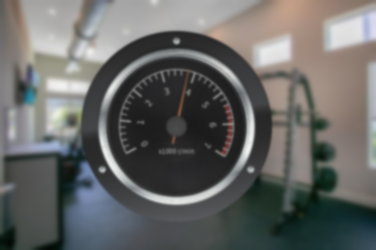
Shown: 3800
